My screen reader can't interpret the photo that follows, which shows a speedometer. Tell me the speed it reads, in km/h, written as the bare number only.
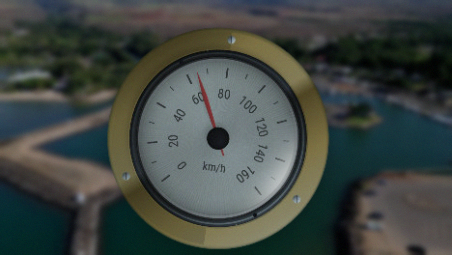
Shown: 65
